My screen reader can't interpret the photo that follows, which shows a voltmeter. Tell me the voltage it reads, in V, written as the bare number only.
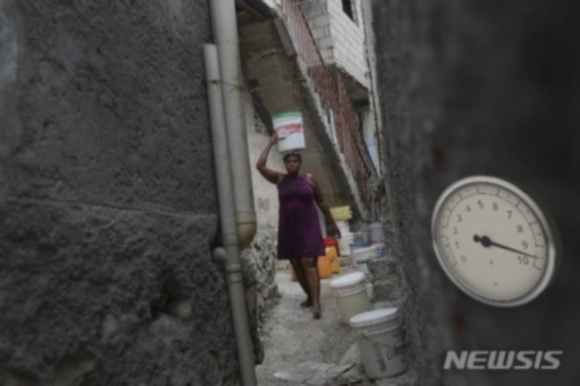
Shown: 9.5
